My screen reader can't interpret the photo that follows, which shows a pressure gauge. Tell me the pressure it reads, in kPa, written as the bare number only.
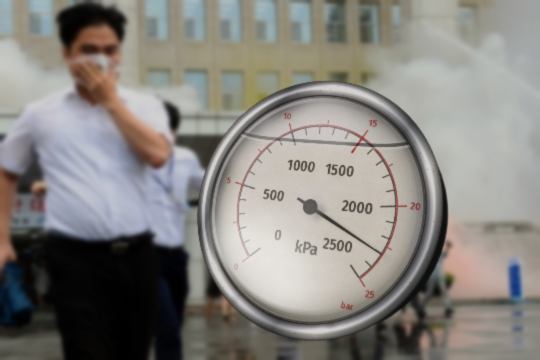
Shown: 2300
